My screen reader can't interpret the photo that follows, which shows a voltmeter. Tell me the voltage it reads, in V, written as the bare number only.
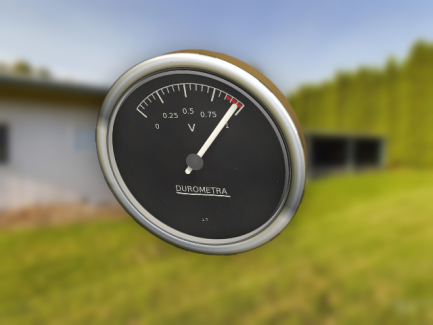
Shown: 0.95
